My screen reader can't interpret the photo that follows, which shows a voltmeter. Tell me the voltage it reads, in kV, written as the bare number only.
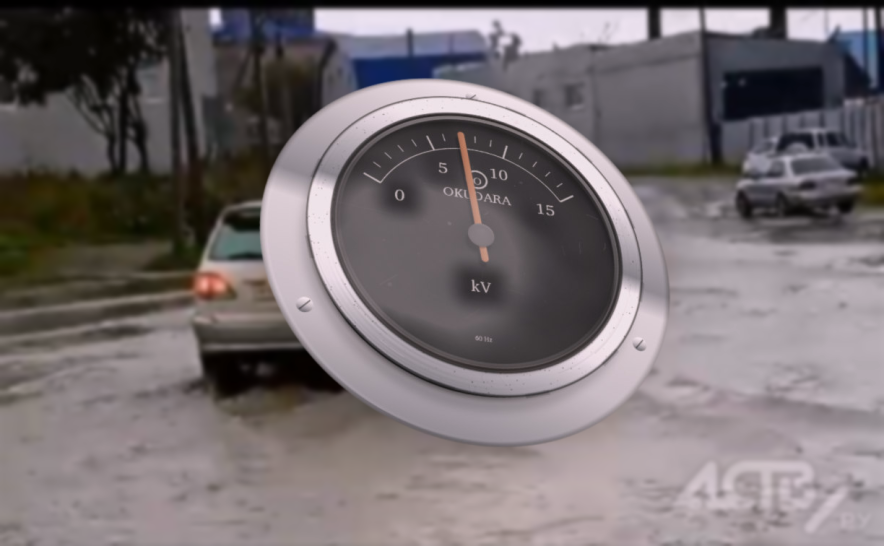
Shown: 7
